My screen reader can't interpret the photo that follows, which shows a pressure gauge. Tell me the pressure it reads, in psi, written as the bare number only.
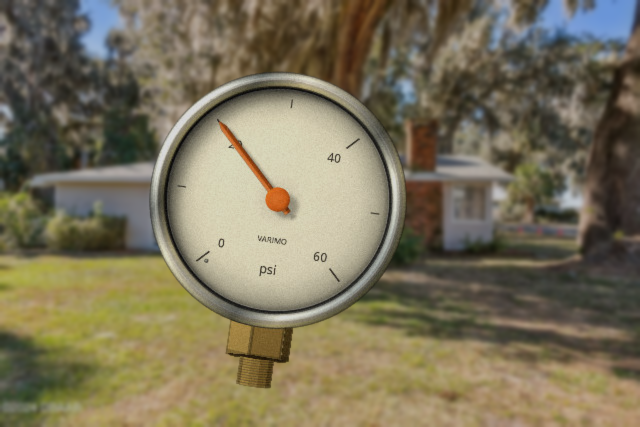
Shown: 20
